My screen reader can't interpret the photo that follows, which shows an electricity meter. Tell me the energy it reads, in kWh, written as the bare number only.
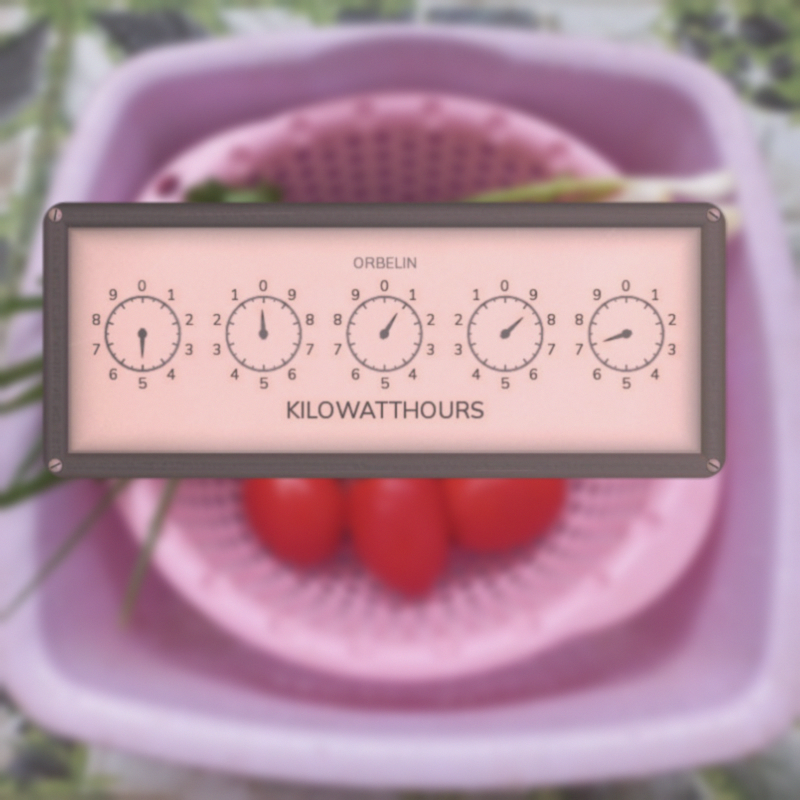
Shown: 50087
